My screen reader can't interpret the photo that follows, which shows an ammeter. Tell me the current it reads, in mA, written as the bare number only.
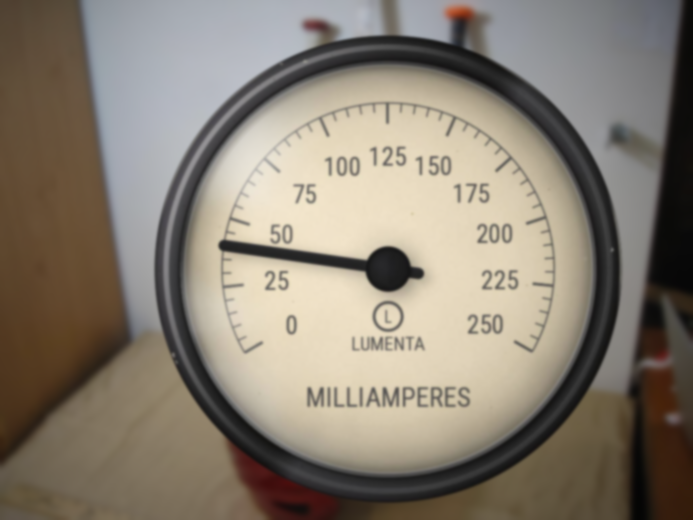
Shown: 40
